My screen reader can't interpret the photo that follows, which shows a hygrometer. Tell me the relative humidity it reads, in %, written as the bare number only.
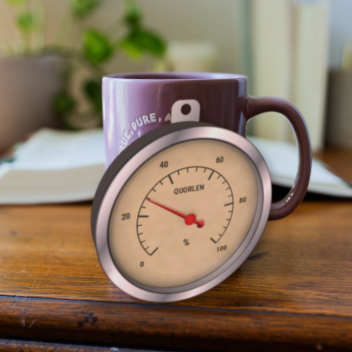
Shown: 28
